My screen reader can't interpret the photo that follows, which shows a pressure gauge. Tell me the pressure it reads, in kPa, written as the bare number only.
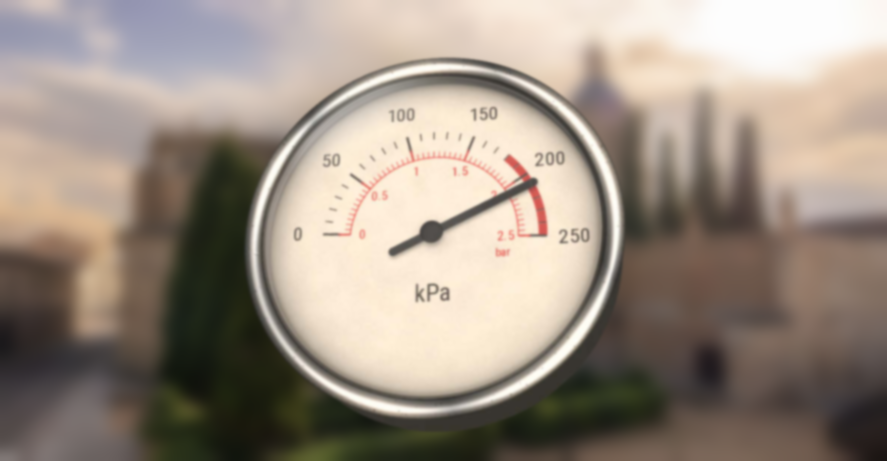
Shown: 210
